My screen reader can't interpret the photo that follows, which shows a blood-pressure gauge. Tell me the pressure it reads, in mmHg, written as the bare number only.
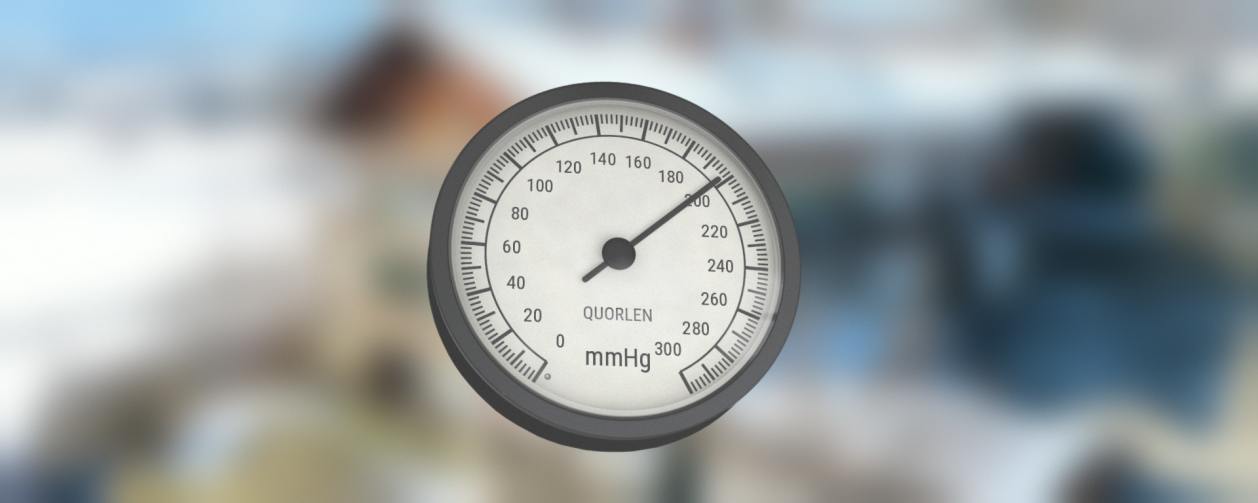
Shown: 198
